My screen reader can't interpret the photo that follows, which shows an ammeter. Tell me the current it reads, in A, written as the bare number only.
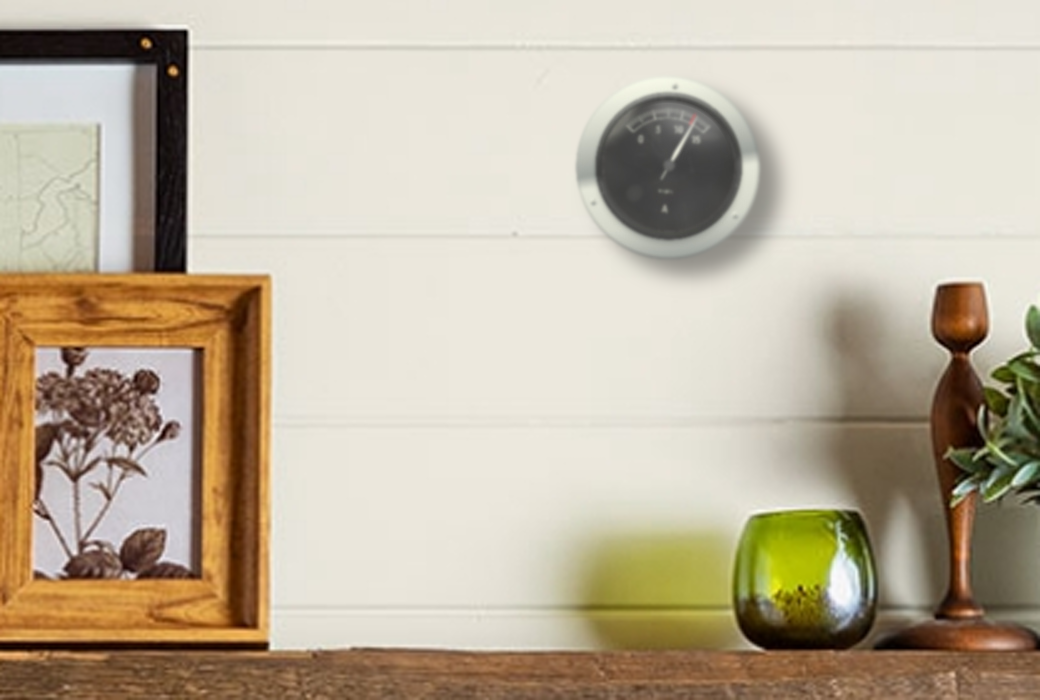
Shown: 12.5
